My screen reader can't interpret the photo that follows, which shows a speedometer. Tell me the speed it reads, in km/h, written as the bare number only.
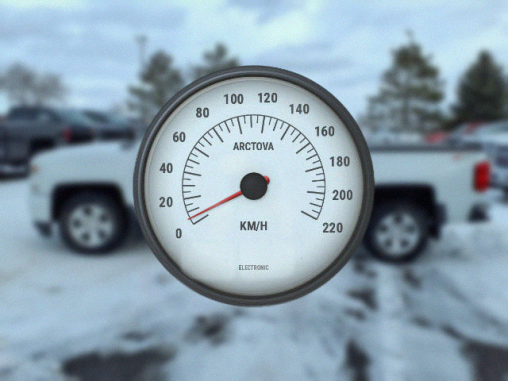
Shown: 5
